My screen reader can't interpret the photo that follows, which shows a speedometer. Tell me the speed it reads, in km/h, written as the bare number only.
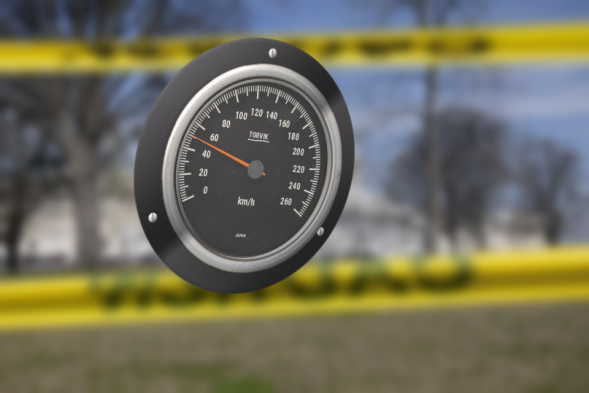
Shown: 50
